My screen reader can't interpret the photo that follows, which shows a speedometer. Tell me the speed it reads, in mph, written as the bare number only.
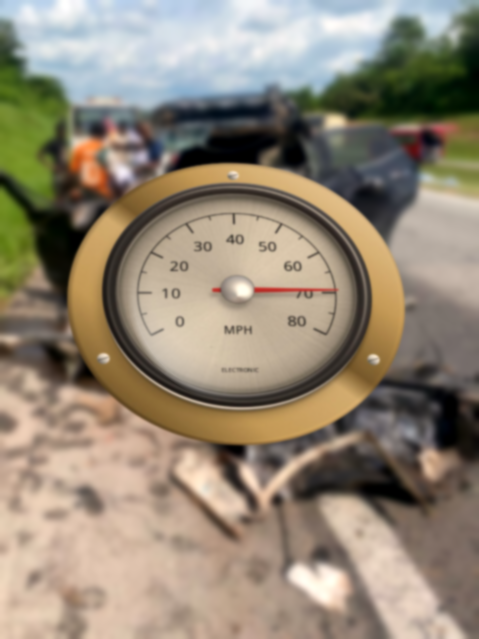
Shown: 70
